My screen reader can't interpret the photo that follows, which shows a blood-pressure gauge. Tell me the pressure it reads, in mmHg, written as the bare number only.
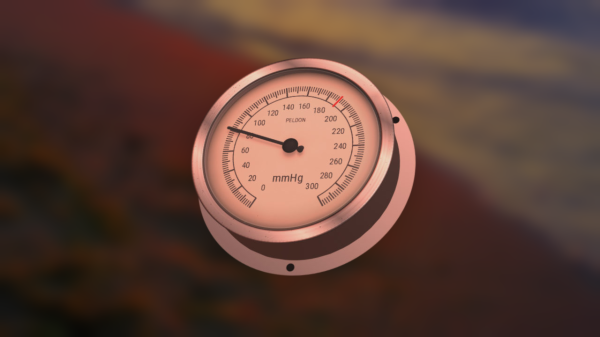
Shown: 80
